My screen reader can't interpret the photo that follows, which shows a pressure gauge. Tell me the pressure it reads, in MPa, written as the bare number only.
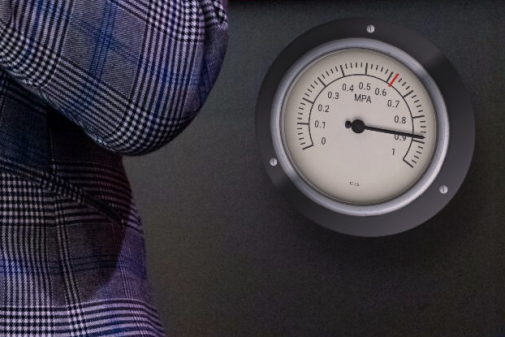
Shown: 0.88
